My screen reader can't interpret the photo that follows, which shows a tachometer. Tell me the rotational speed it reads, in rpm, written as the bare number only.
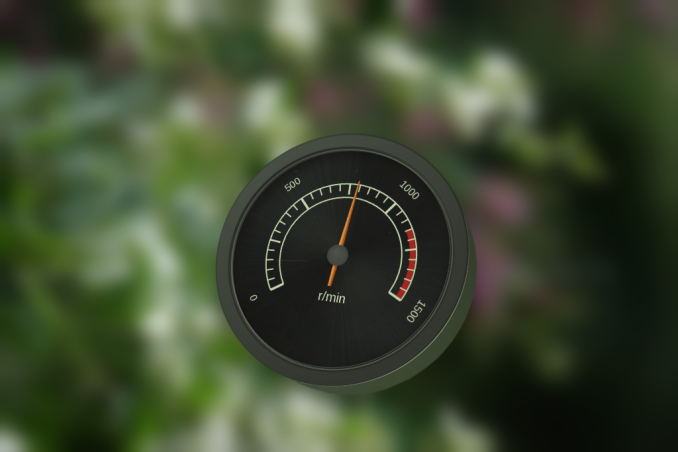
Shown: 800
